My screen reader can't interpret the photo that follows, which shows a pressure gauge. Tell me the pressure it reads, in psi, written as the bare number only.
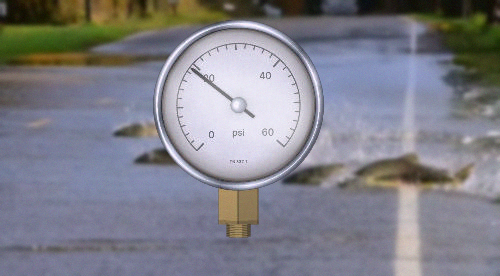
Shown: 19
